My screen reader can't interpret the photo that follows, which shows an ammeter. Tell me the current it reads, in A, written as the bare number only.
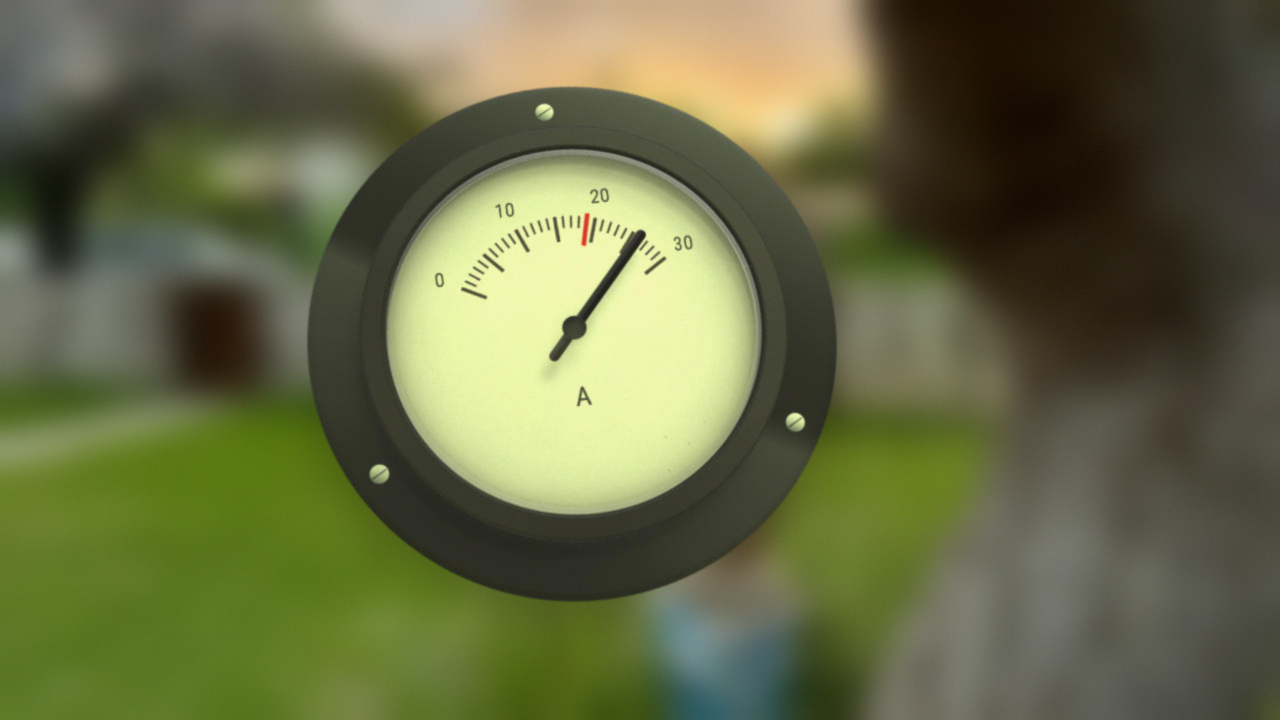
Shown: 26
